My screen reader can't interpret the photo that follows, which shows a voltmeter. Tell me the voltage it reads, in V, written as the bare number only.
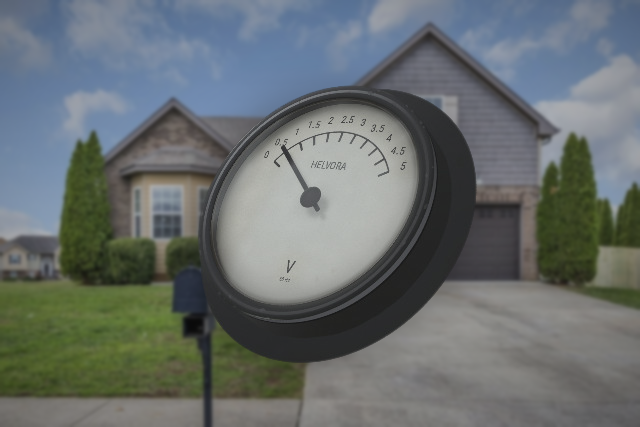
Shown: 0.5
